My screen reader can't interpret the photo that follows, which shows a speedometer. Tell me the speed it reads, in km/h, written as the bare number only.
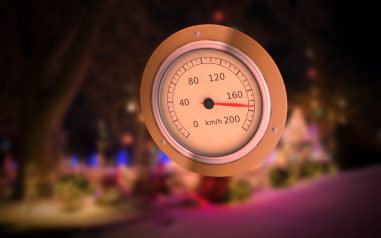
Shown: 175
